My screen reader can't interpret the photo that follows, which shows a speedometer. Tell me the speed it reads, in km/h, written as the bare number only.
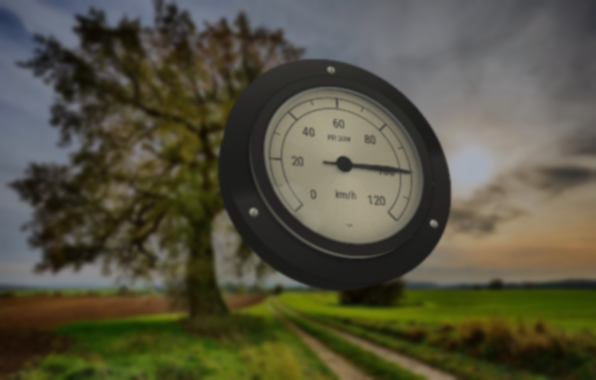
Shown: 100
